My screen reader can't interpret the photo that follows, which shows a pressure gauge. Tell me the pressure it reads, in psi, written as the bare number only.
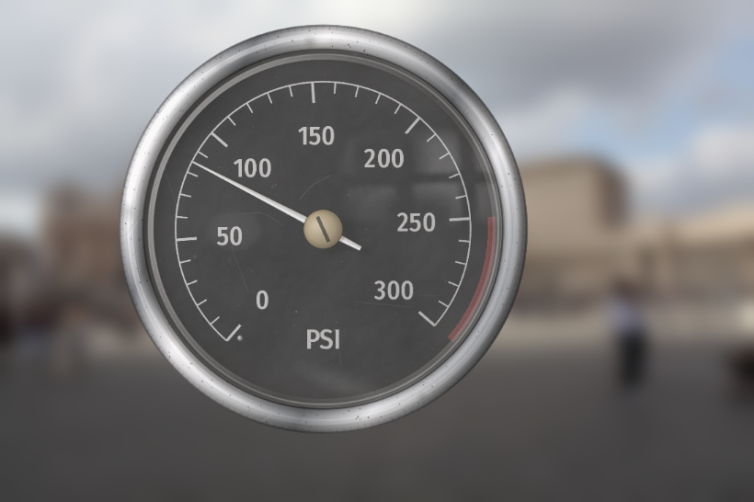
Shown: 85
